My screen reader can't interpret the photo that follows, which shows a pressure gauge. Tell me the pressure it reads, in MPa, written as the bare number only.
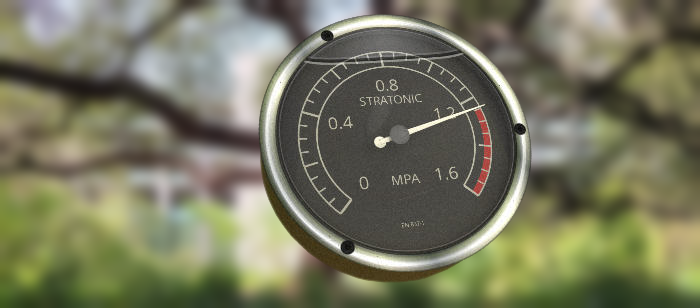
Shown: 1.25
